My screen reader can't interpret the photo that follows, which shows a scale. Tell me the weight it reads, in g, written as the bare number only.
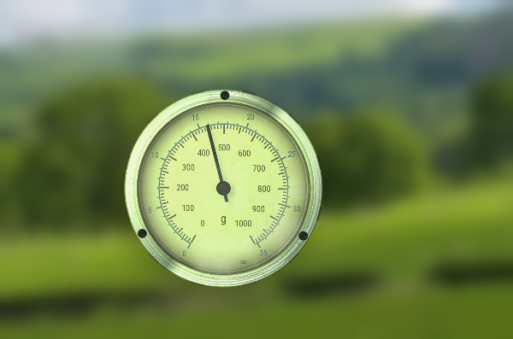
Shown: 450
